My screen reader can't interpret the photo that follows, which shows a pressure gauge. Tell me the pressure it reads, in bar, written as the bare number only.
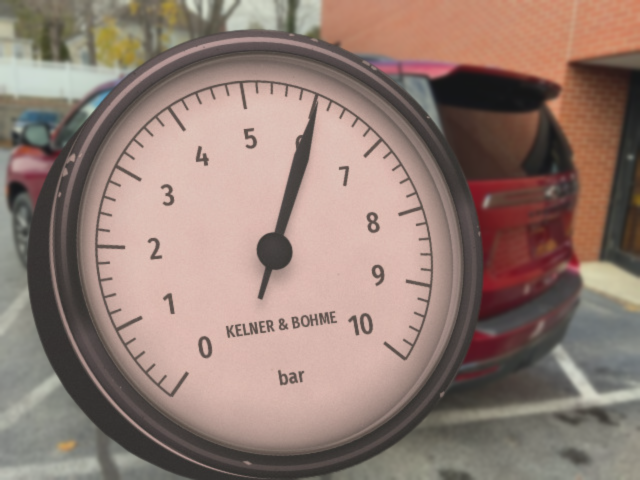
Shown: 6
